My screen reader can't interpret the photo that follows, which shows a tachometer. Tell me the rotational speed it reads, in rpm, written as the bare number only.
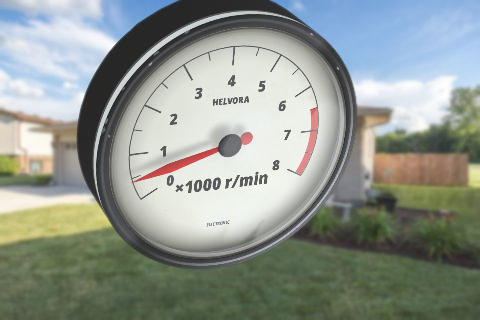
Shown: 500
